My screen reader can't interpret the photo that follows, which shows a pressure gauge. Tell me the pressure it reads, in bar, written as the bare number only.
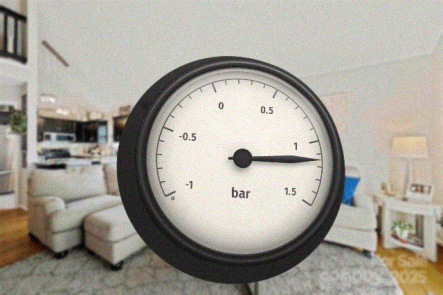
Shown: 1.15
